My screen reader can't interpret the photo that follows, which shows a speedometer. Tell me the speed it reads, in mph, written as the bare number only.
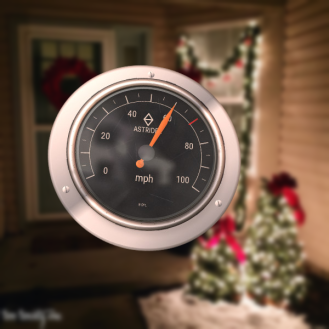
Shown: 60
